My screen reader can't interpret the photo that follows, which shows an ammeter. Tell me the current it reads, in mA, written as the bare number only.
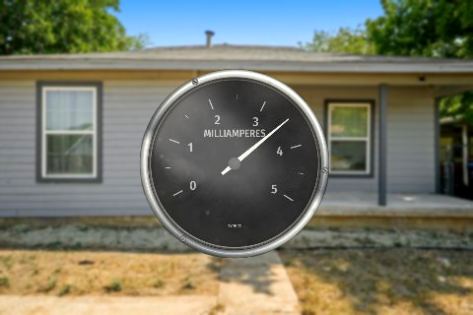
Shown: 3.5
